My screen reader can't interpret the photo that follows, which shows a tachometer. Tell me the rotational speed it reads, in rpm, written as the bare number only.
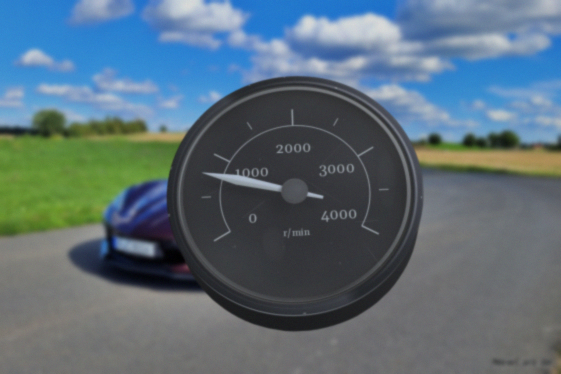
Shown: 750
